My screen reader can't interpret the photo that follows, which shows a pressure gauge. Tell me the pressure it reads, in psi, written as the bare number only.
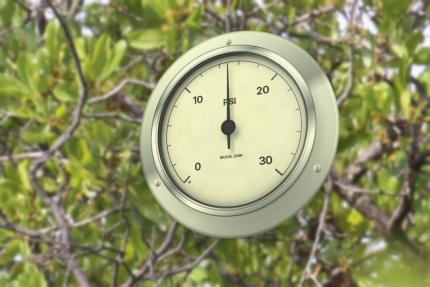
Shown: 15
